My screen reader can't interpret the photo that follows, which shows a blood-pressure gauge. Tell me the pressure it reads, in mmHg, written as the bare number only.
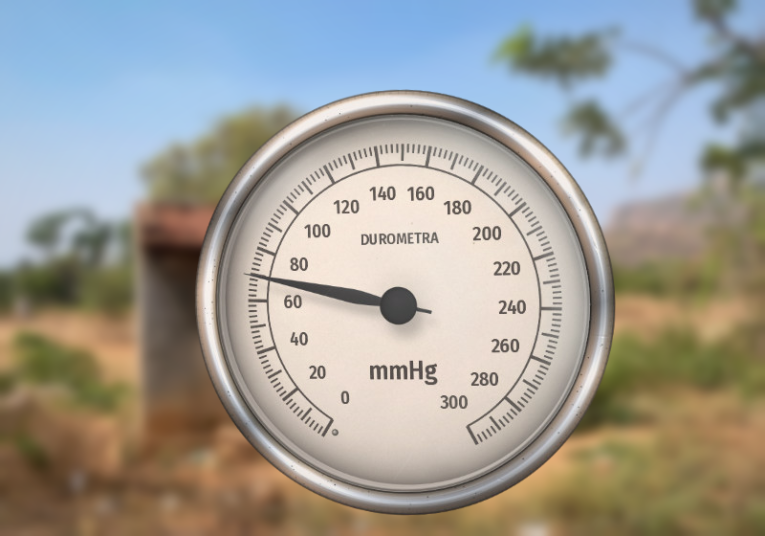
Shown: 70
